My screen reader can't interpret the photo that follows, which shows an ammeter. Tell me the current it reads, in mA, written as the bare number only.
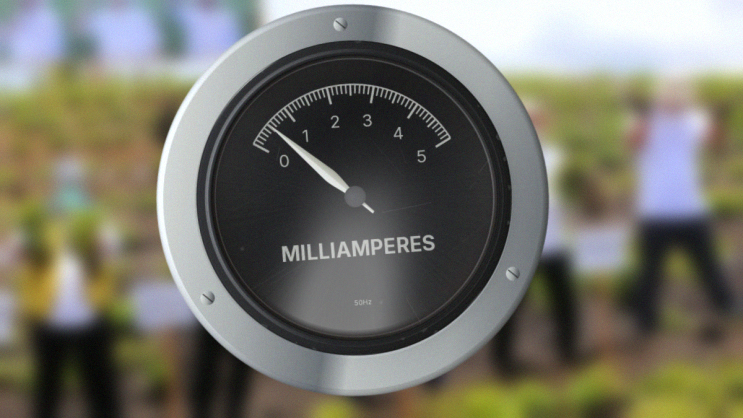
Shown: 0.5
